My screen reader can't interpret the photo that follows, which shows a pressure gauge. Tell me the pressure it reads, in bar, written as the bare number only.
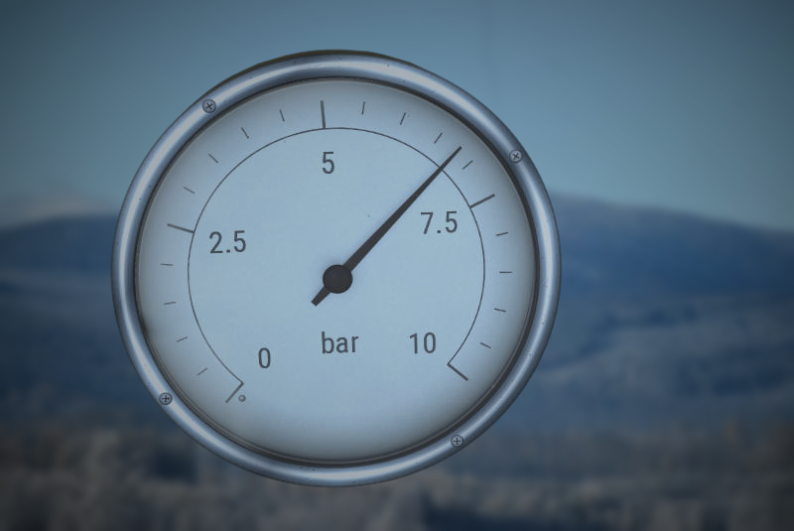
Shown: 6.75
